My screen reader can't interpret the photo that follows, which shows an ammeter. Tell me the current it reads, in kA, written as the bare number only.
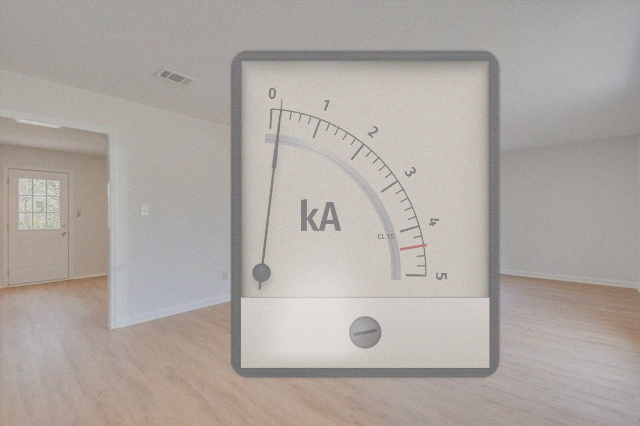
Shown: 0.2
